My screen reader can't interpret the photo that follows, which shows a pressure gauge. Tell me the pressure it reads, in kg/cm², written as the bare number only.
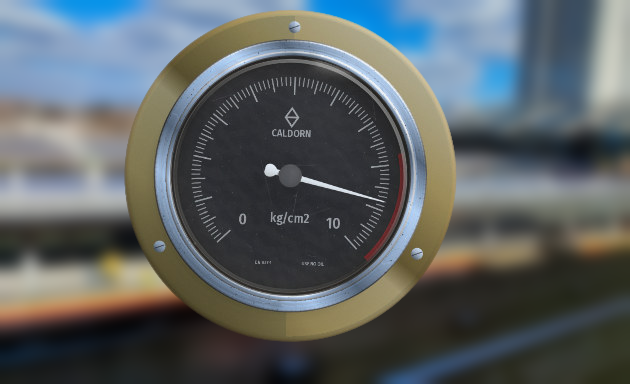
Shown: 8.8
